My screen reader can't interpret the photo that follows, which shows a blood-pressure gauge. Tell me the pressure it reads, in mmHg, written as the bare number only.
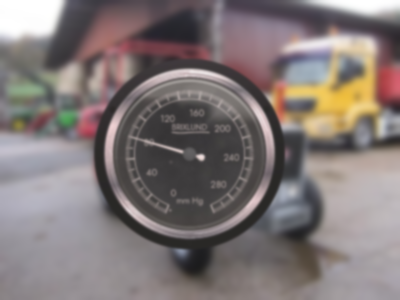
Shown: 80
